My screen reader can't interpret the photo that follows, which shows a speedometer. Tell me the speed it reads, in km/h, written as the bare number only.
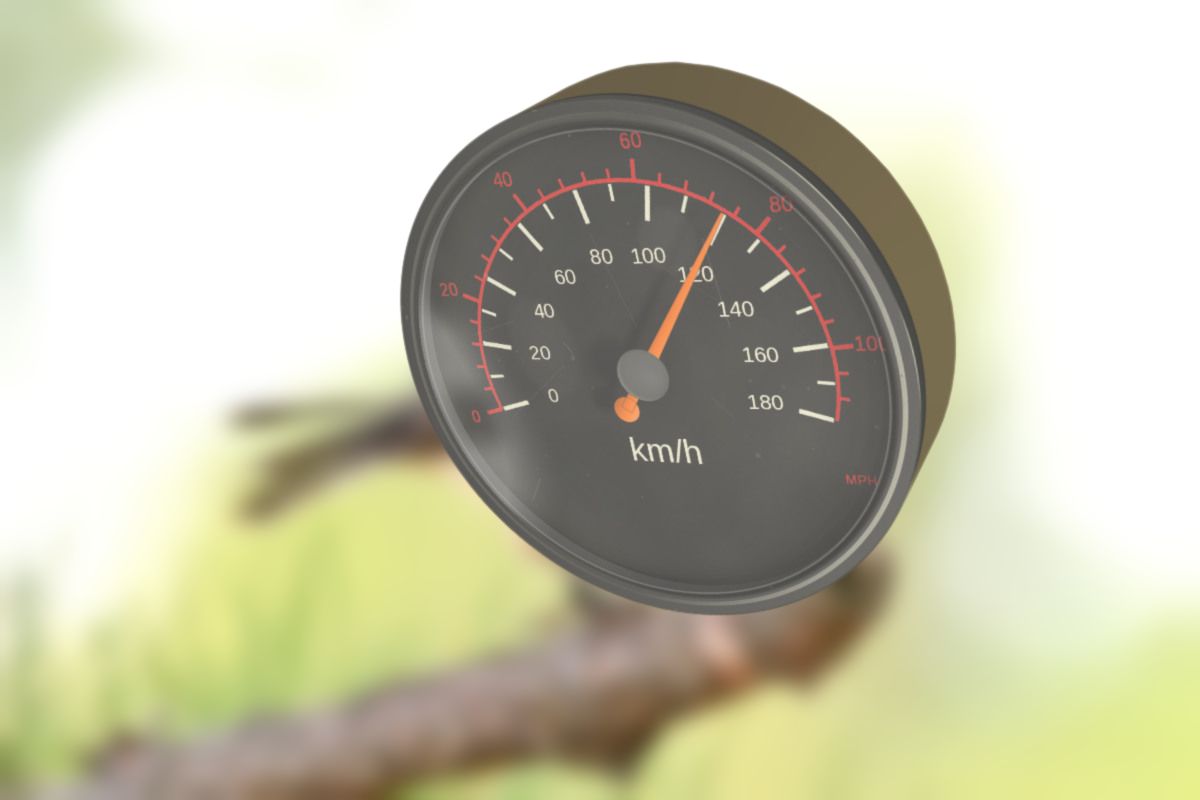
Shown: 120
